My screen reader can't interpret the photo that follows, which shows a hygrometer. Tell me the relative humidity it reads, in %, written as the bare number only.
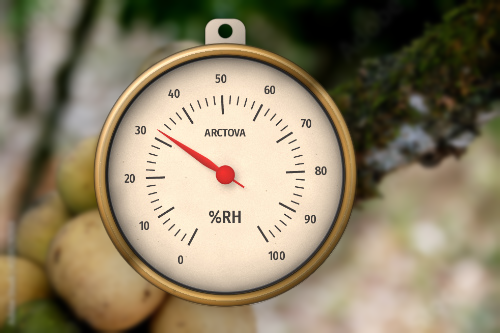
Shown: 32
